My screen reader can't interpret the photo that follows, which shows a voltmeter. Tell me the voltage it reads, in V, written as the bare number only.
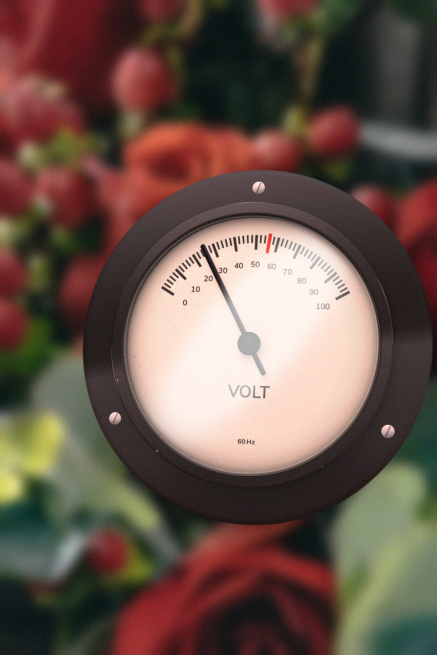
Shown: 26
